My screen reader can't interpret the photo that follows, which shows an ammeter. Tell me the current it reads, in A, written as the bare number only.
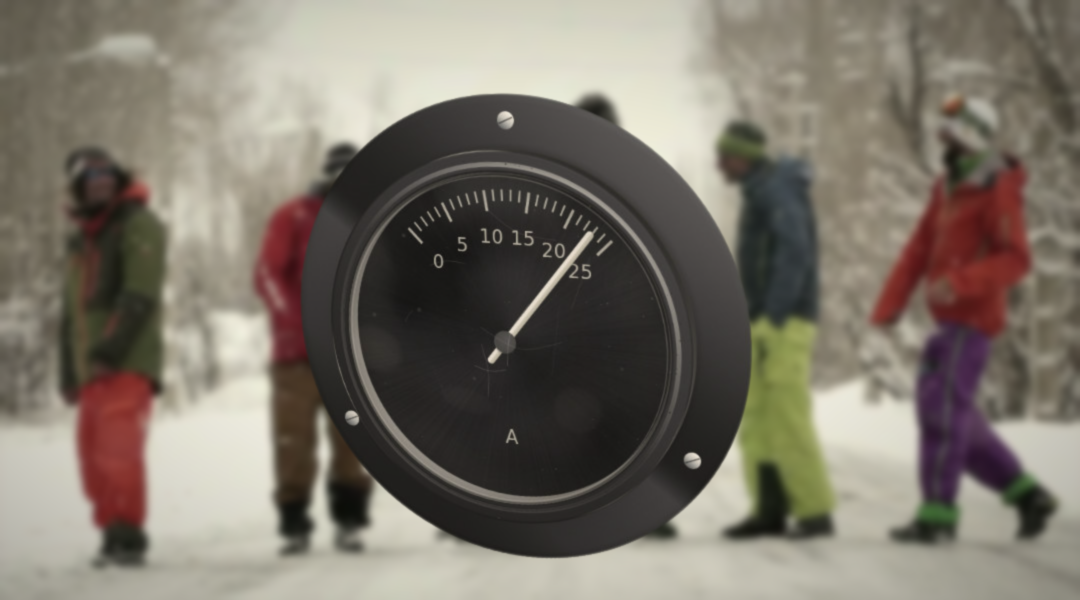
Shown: 23
